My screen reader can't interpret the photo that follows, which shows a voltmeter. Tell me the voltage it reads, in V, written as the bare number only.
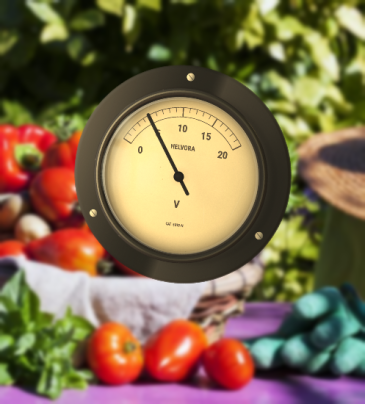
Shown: 5
